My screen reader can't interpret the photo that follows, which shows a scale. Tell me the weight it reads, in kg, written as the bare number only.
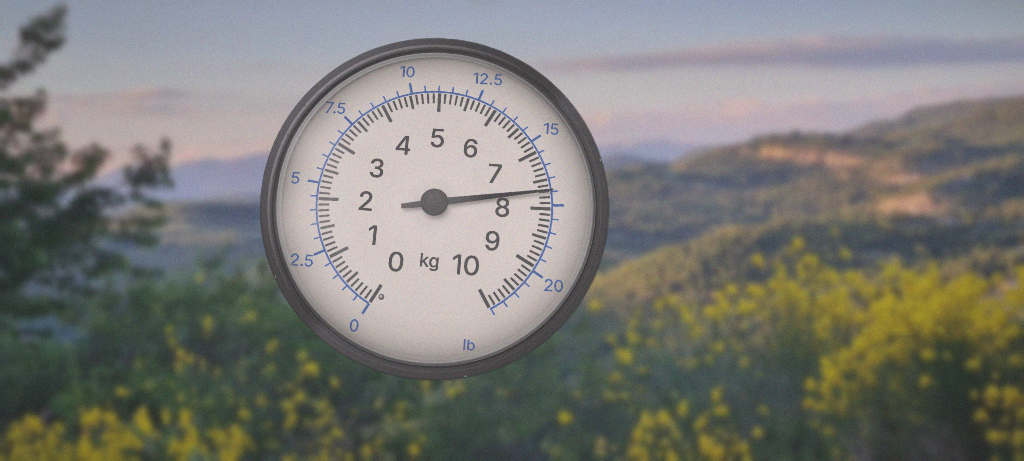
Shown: 7.7
